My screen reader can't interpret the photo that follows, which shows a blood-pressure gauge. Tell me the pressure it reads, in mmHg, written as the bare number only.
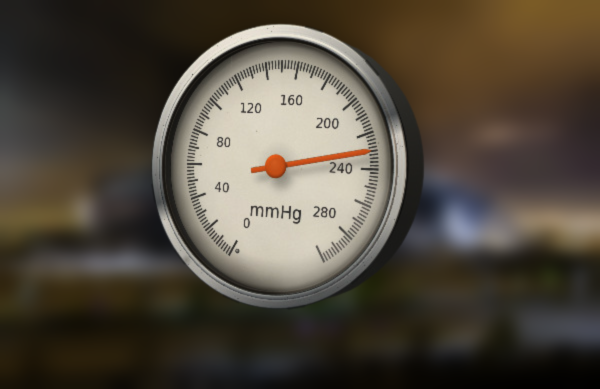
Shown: 230
